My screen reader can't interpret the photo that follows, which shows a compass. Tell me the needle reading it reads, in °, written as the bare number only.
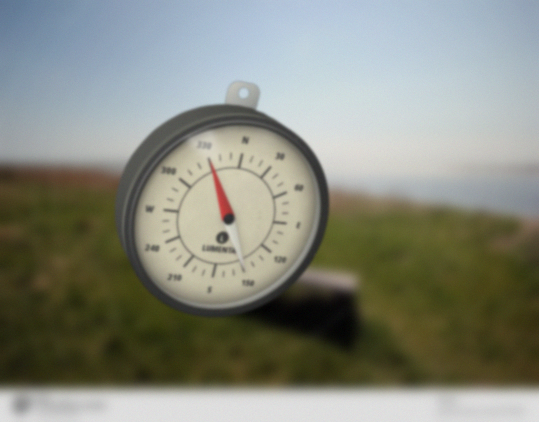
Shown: 330
